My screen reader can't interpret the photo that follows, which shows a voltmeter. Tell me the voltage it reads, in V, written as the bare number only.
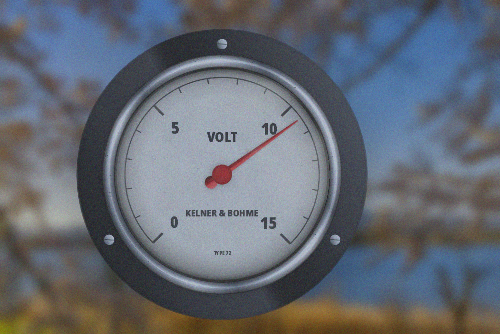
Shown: 10.5
